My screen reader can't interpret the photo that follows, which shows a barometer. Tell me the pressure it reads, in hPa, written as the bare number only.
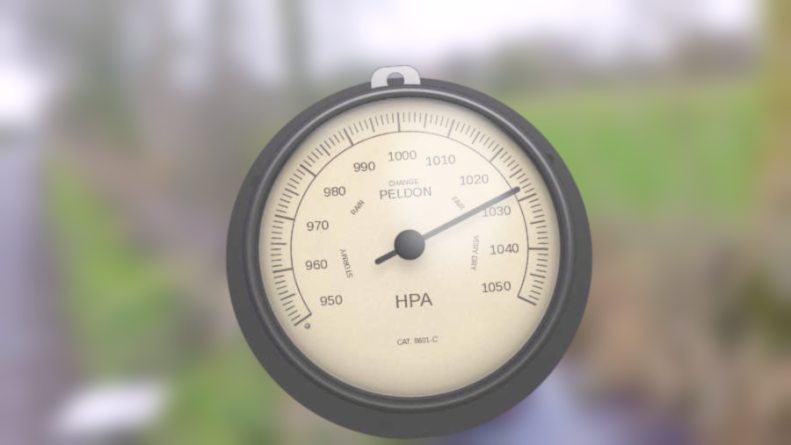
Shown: 1028
